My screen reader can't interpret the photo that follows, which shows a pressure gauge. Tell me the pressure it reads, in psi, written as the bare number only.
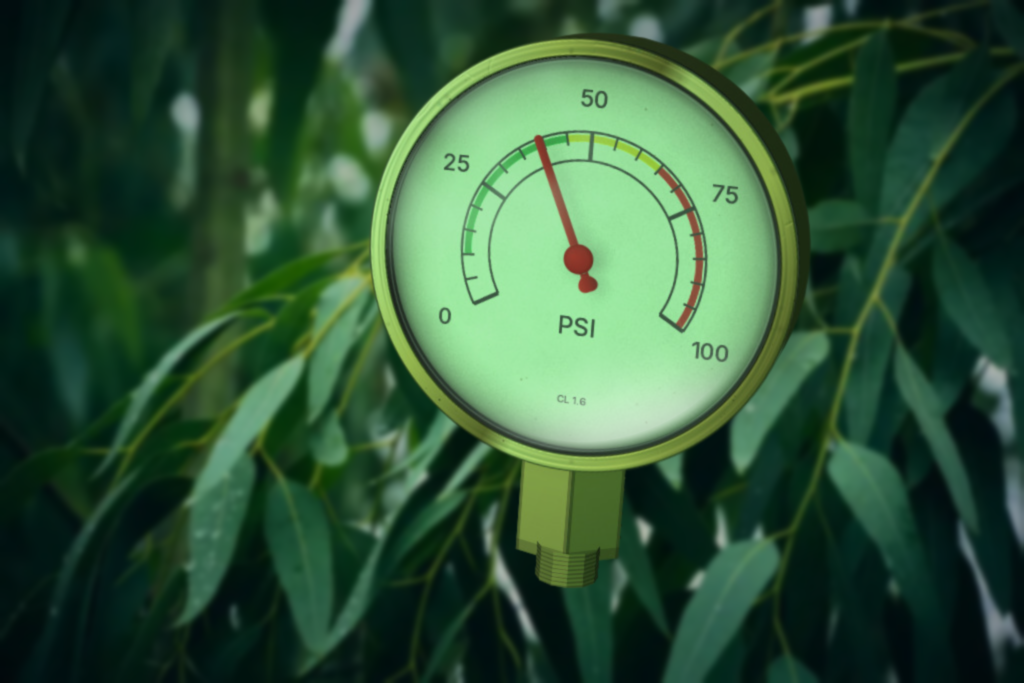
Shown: 40
